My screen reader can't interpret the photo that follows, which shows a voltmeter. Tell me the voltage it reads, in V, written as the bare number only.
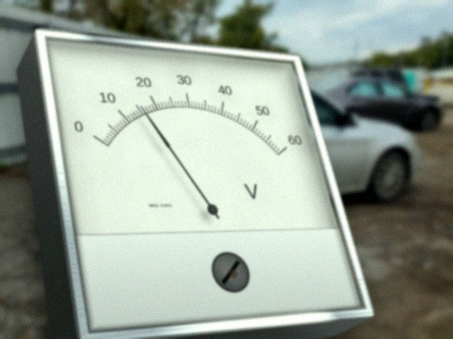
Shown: 15
